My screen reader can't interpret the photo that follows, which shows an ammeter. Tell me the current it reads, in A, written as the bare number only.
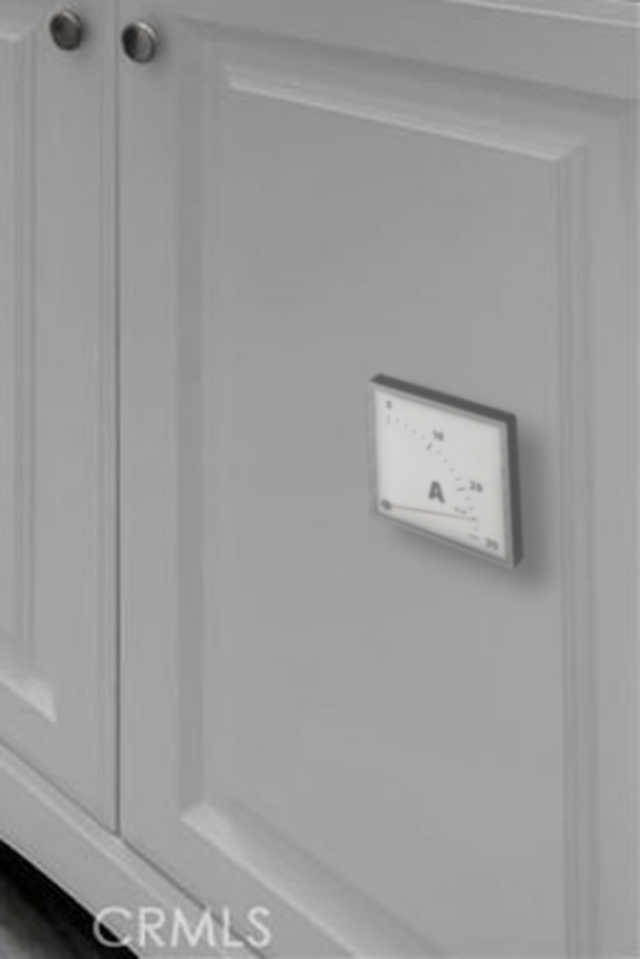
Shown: 26
